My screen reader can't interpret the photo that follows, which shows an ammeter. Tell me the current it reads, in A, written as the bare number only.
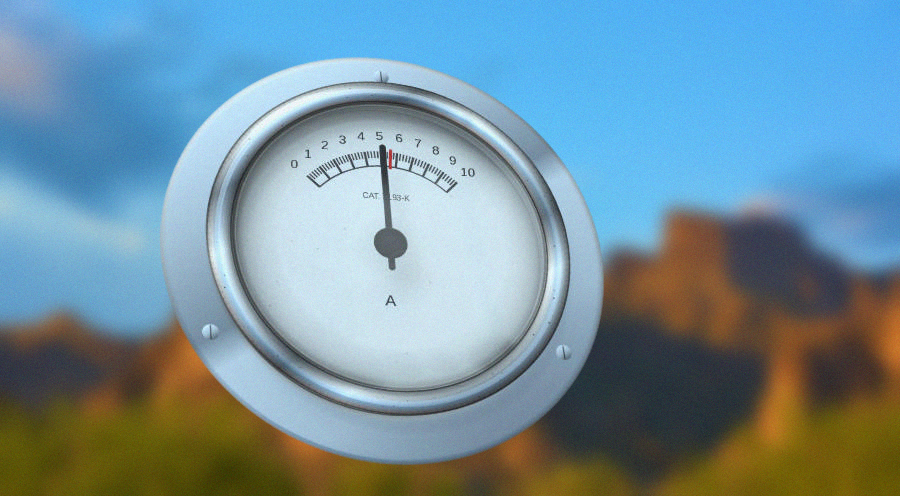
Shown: 5
